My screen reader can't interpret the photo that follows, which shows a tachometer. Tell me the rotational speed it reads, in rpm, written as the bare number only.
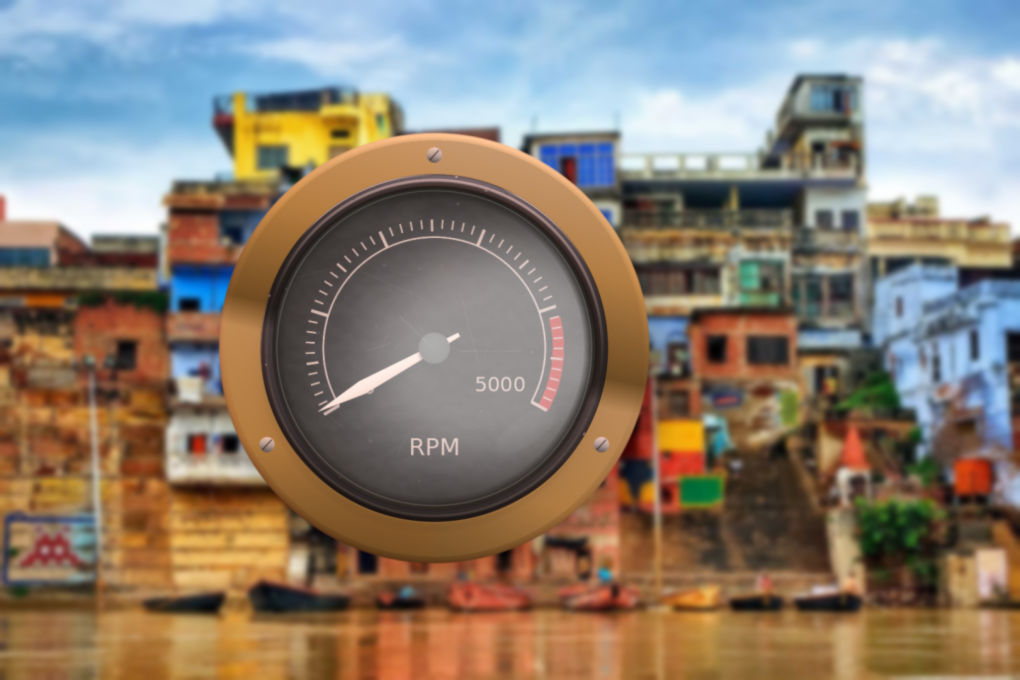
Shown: 50
